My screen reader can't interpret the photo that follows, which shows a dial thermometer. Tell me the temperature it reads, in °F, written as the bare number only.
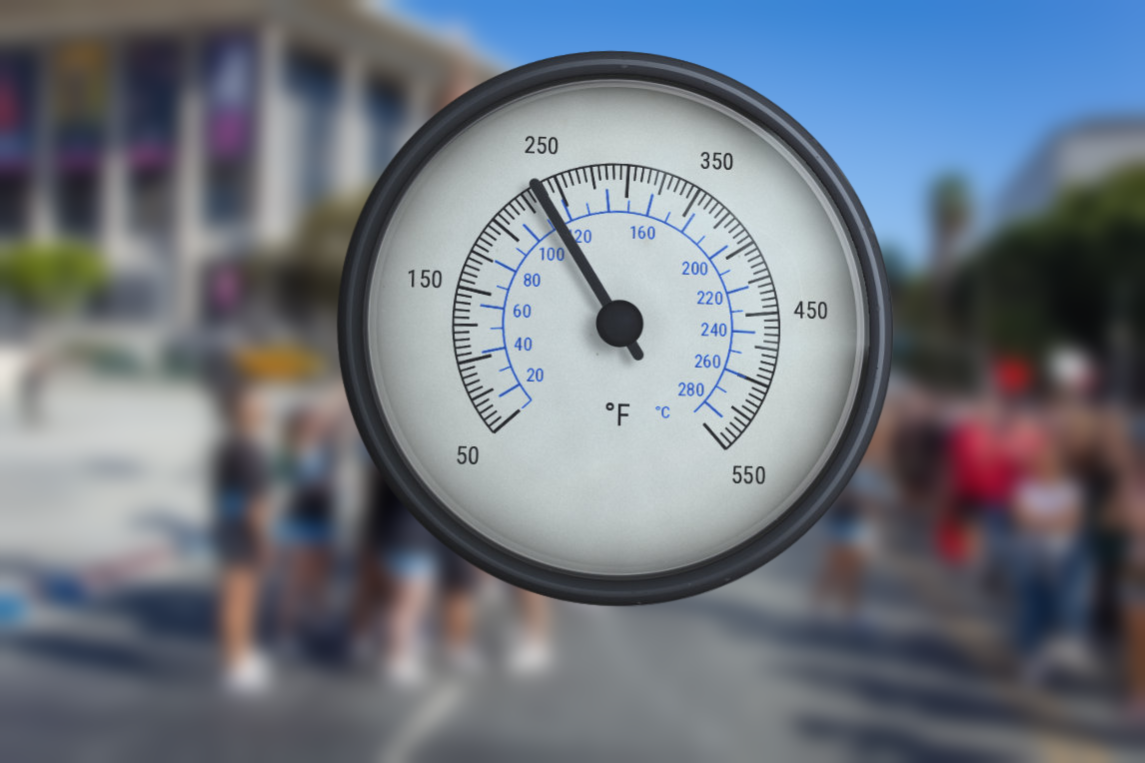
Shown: 235
